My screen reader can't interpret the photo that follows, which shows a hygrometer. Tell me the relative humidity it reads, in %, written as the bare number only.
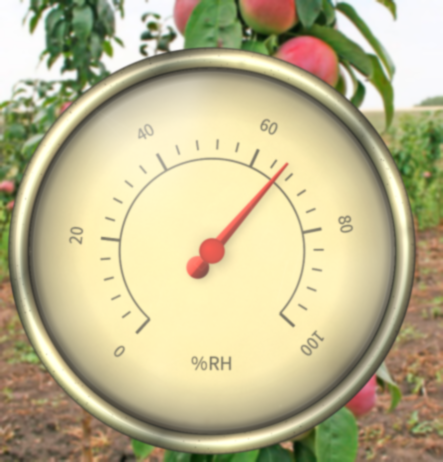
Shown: 66
